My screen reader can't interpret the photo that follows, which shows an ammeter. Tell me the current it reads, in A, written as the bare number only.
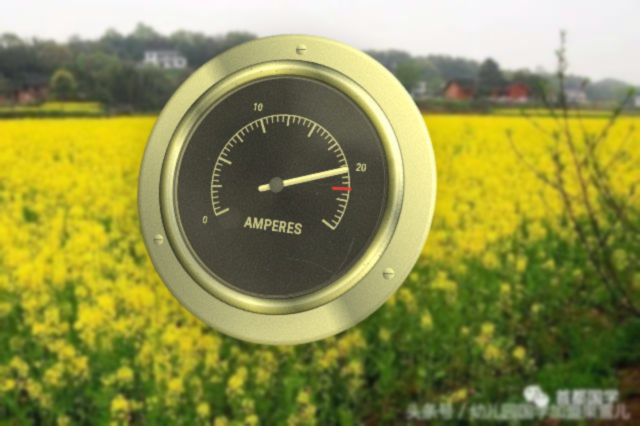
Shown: 20
